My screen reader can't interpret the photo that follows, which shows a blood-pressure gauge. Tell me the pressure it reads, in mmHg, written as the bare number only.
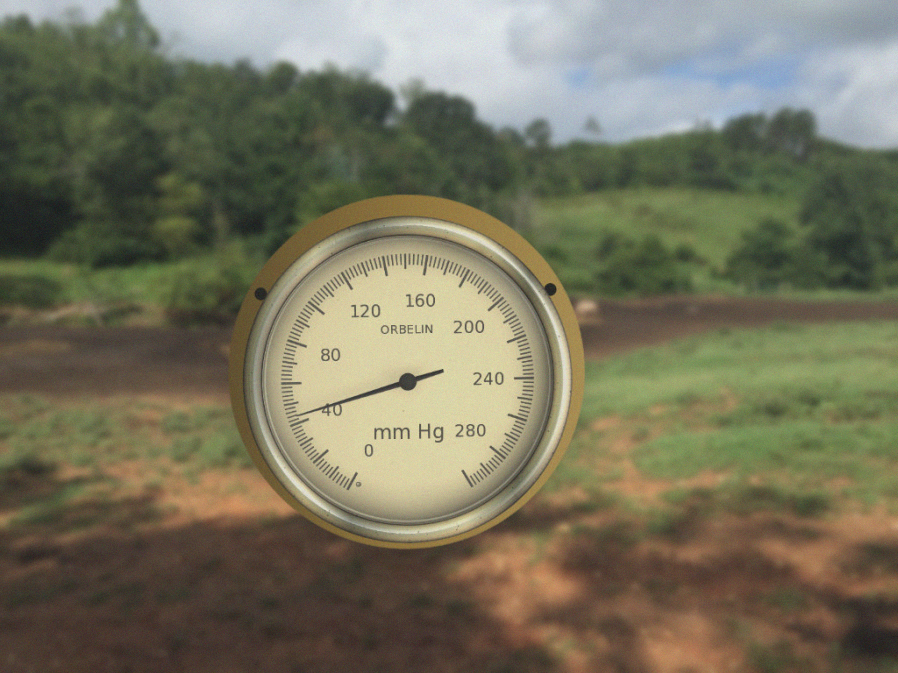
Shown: 44
